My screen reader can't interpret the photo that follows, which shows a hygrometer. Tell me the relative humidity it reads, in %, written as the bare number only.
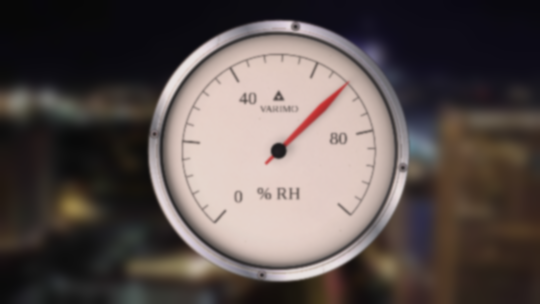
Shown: 68
